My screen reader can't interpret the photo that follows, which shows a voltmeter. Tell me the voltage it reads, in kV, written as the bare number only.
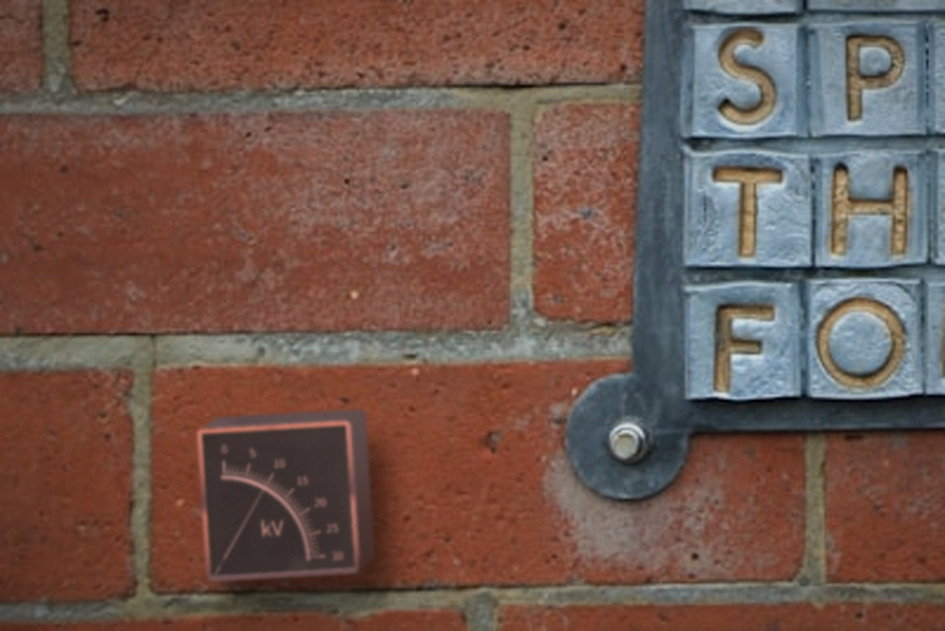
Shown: 10
